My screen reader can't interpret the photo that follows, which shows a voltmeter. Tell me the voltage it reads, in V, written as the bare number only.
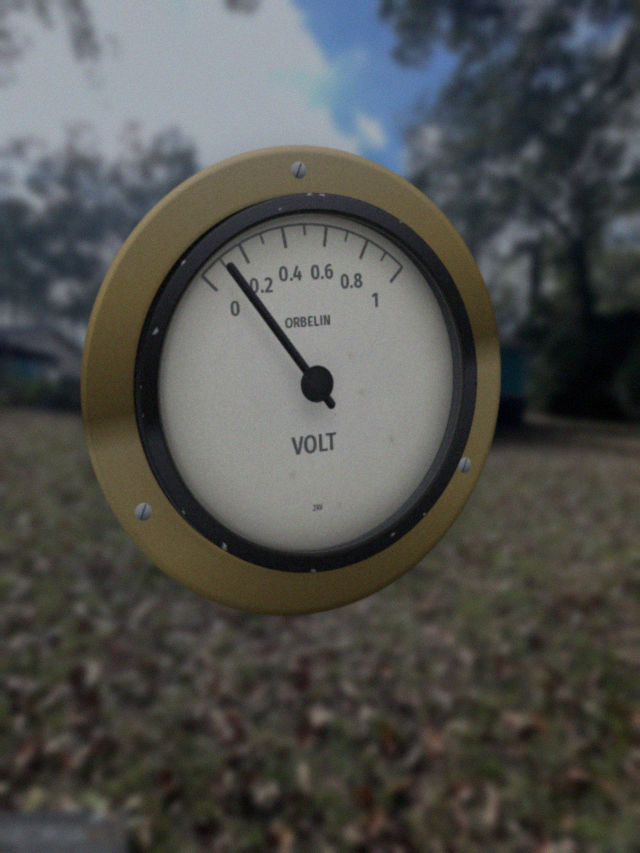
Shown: 0.1
